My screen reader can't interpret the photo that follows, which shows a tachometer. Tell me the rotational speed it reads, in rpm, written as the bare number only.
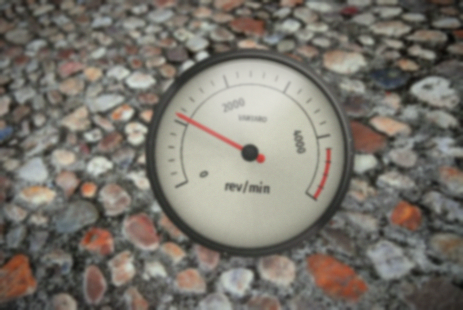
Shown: 1100
